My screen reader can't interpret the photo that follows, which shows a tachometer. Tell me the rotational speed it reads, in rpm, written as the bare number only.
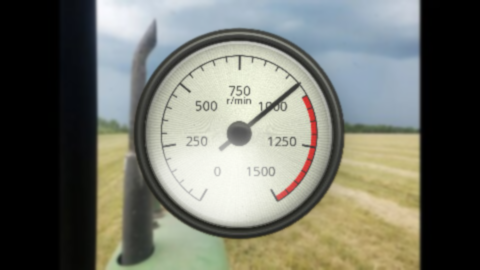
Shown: 1000
